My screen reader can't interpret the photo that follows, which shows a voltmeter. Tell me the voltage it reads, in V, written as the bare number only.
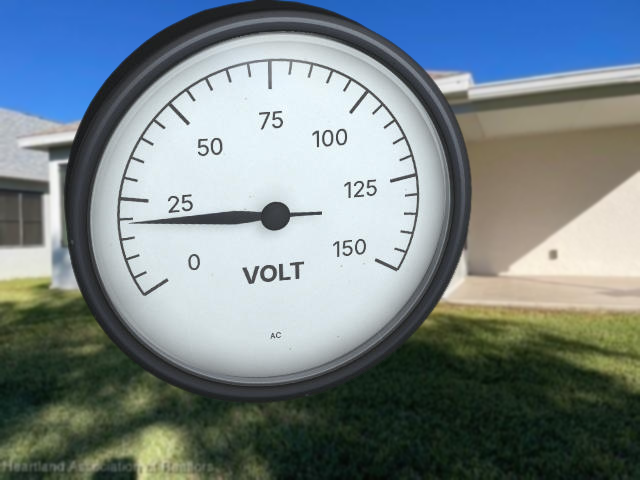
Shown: 20
